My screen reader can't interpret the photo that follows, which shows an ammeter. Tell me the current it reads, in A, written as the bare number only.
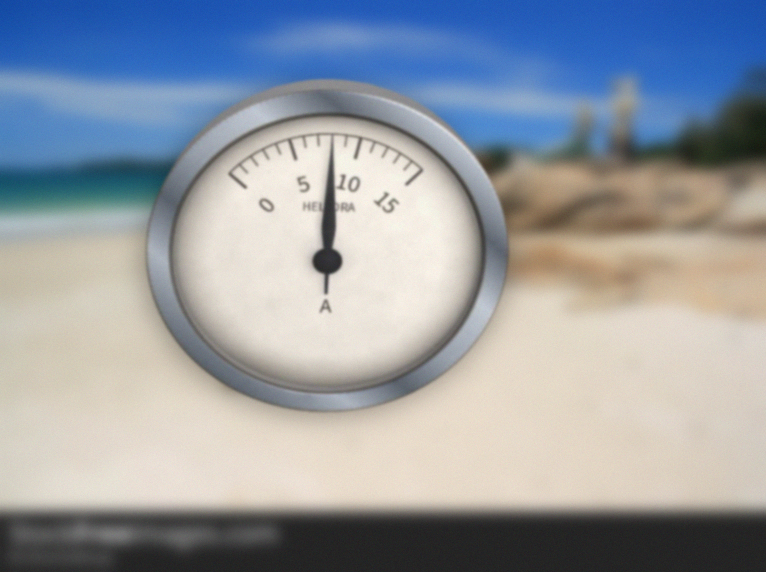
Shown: 8
